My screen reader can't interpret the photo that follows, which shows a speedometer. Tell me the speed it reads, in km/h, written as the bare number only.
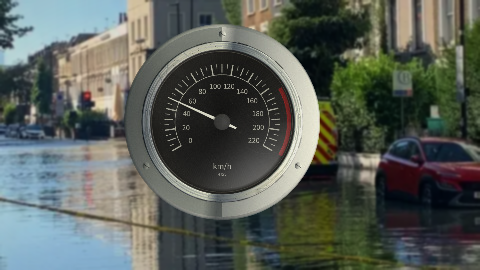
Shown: 50
